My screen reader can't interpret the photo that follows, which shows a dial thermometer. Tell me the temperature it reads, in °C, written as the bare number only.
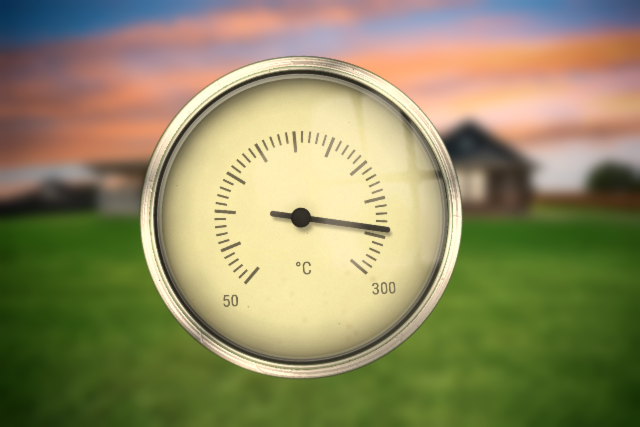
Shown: 270
